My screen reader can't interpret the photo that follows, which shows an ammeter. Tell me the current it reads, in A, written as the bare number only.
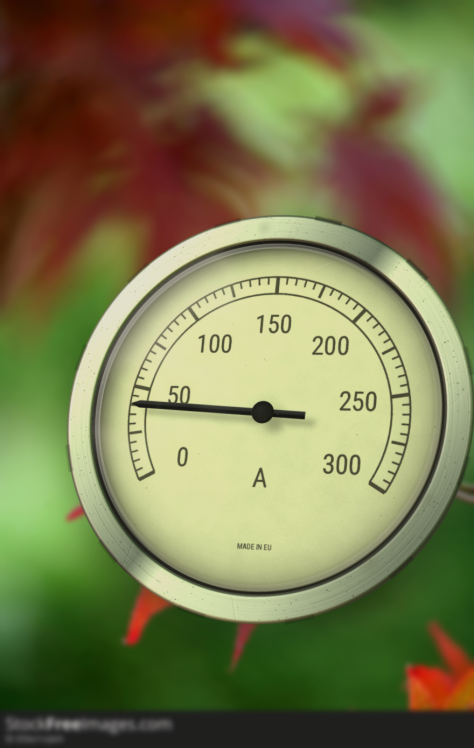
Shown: 40
